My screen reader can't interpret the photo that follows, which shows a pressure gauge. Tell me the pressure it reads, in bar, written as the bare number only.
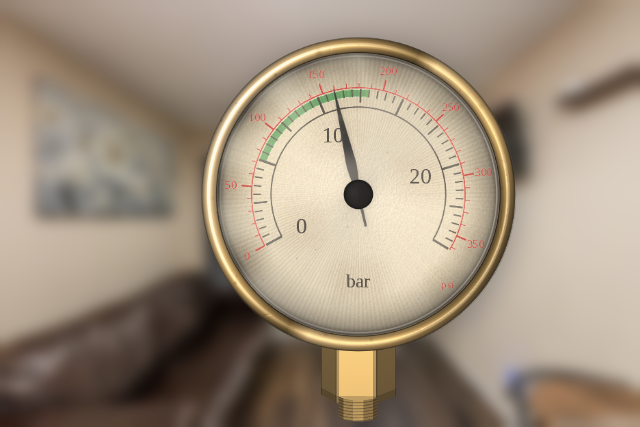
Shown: 11
